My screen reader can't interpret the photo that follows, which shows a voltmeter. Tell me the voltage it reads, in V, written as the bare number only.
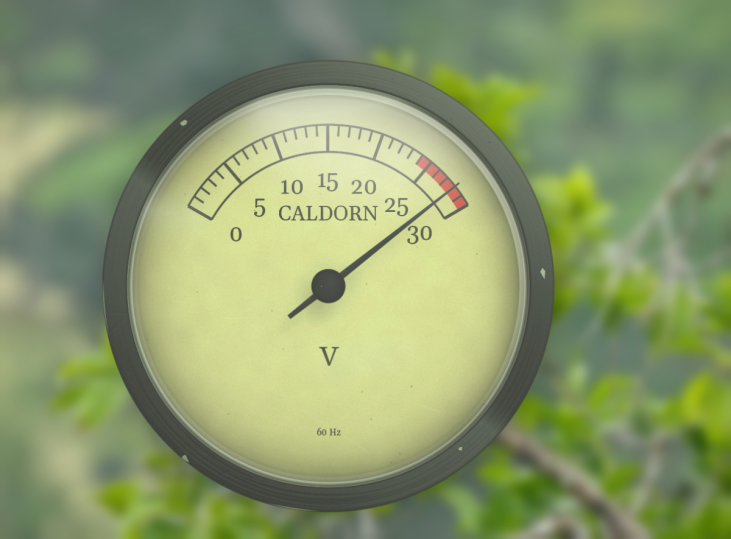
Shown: 28
